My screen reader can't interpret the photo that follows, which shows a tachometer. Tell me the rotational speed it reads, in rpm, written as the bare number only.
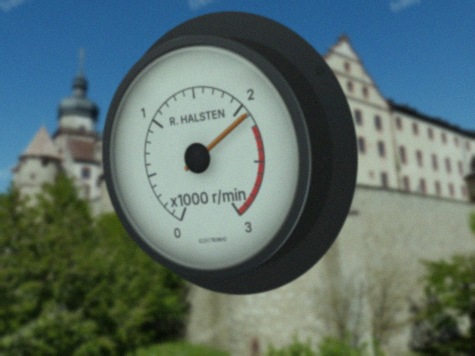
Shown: 2100
